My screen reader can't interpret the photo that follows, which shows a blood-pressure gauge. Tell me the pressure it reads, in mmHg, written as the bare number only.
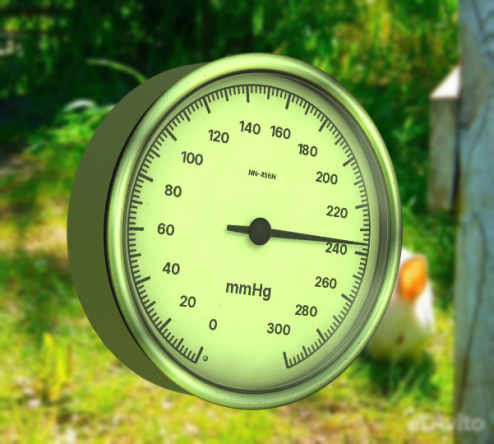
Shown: 236
